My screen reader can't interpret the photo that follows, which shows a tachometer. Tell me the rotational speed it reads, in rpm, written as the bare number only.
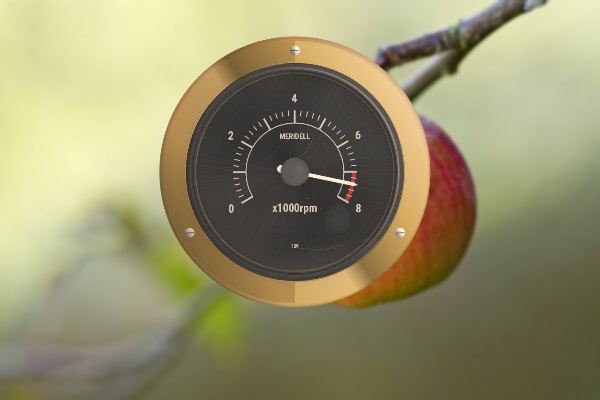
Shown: 7400
